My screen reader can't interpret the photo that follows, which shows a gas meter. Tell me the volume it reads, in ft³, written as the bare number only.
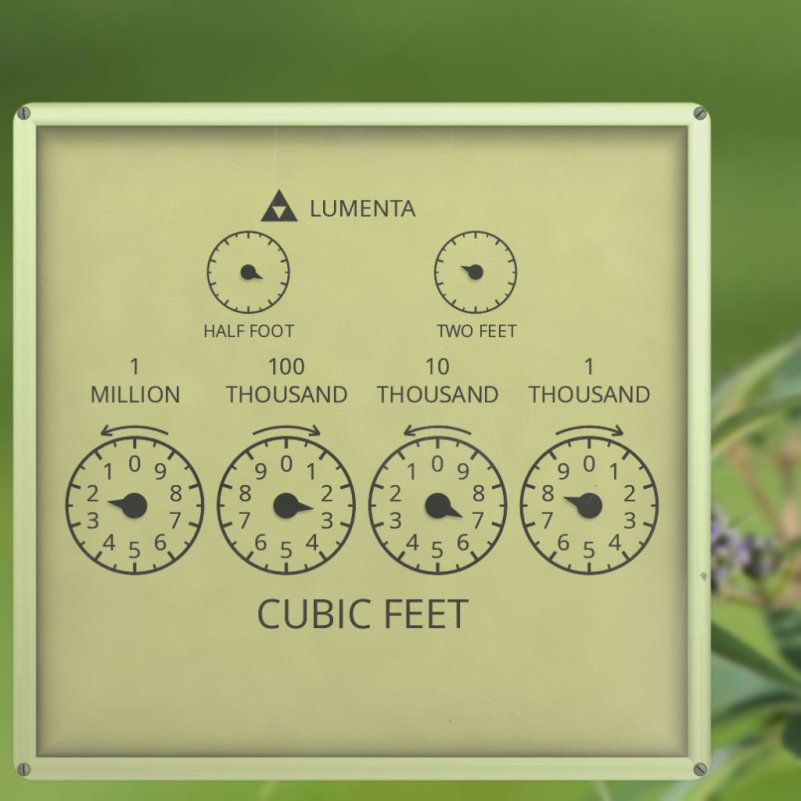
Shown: 226800
